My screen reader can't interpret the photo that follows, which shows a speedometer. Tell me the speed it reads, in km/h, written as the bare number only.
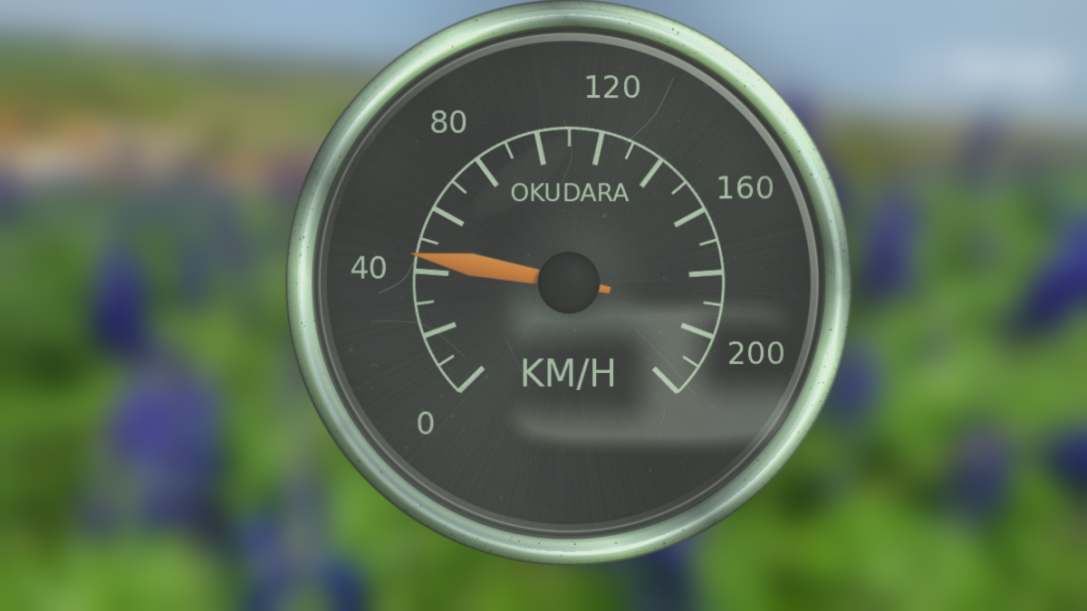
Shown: 45
